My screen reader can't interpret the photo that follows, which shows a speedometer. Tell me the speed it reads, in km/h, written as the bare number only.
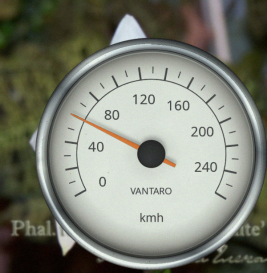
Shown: 60
